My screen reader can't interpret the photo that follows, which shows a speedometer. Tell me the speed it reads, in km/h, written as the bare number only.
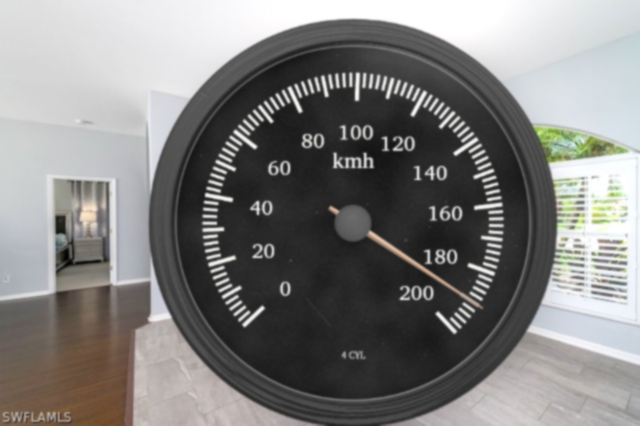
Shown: 190
